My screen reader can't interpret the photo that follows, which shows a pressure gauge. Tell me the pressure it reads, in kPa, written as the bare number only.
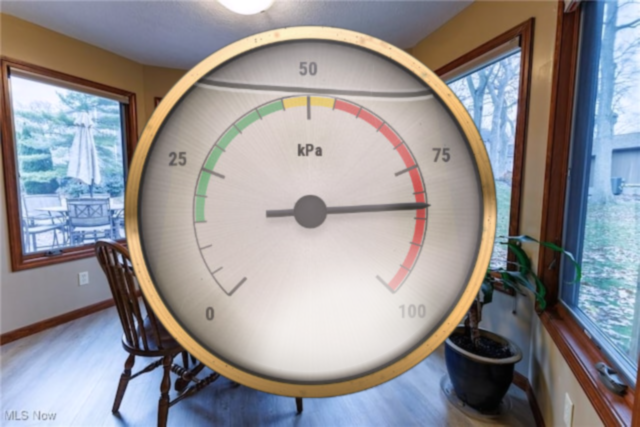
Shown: 82.5
